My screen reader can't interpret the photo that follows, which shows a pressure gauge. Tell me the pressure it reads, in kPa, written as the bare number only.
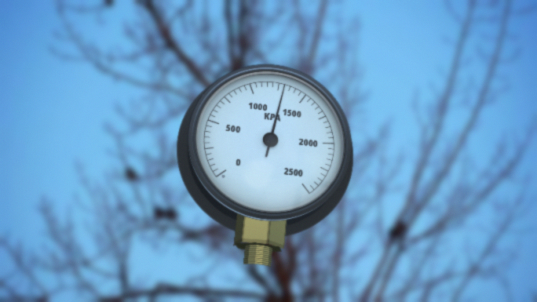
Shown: 1300
